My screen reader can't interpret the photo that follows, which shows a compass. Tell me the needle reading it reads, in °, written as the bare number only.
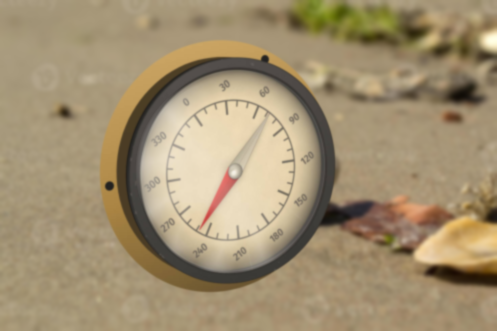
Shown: 250
